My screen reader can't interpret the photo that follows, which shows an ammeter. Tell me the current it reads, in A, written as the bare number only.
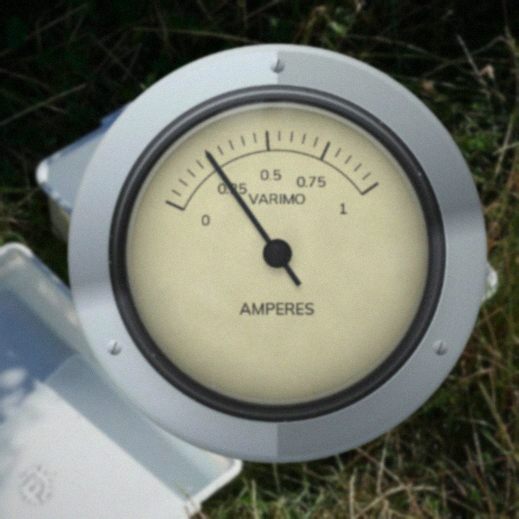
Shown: 0.25
